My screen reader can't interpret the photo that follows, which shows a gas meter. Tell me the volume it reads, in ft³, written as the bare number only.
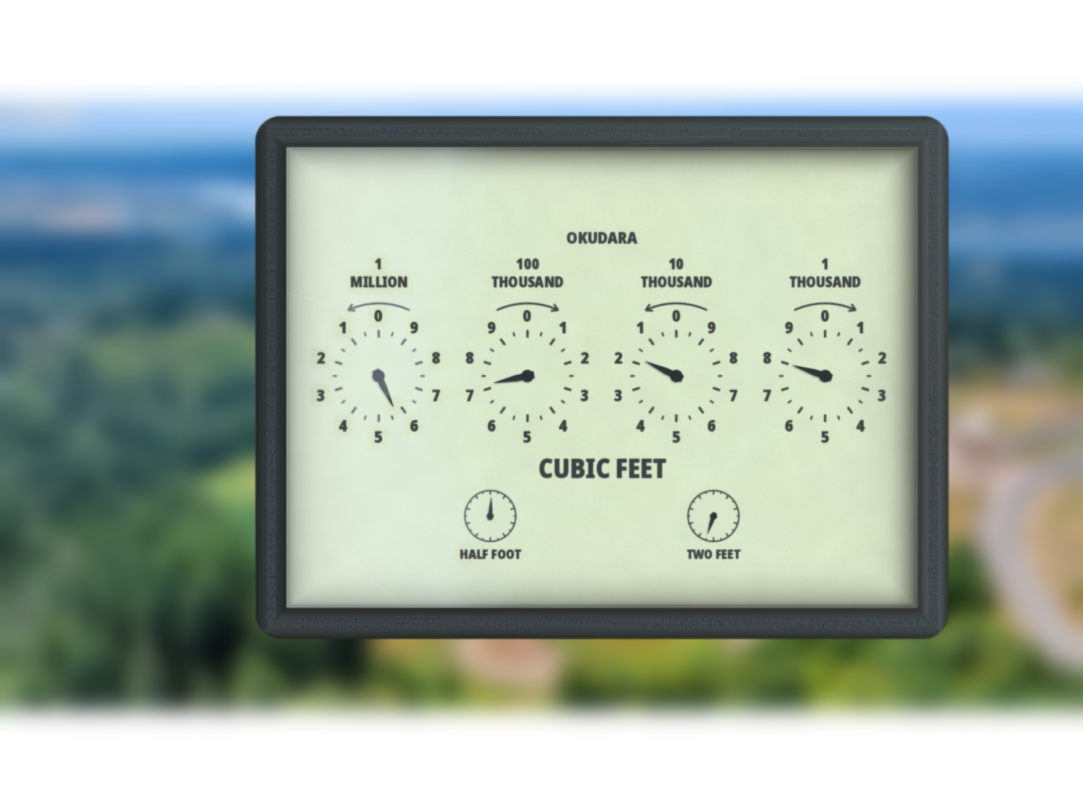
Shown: 571800
